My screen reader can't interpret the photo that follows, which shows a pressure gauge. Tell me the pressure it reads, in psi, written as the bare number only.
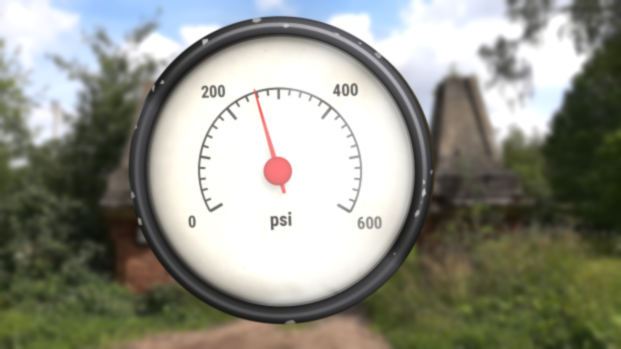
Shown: 260
